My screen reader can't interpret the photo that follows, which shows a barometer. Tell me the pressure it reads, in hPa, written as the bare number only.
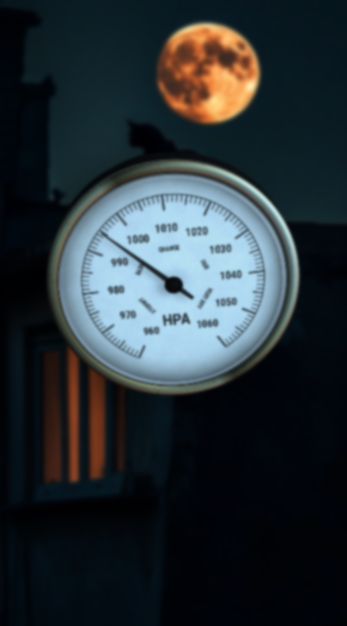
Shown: 995
